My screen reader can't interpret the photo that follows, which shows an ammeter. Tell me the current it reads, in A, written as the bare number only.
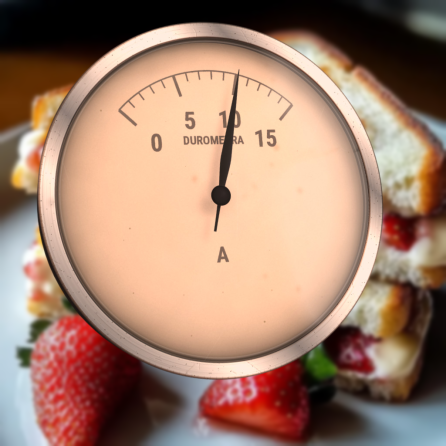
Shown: 10
